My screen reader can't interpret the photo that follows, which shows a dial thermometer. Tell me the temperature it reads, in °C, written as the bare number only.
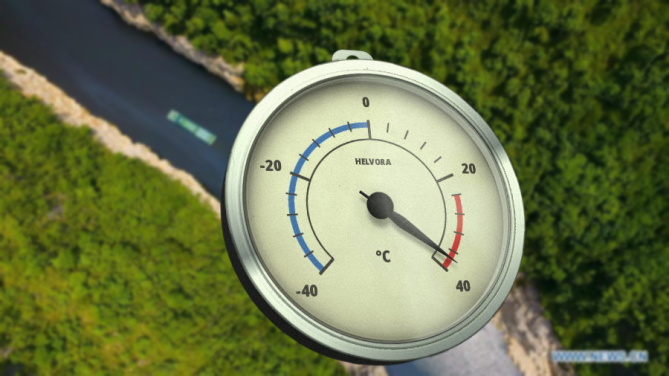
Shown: 38
